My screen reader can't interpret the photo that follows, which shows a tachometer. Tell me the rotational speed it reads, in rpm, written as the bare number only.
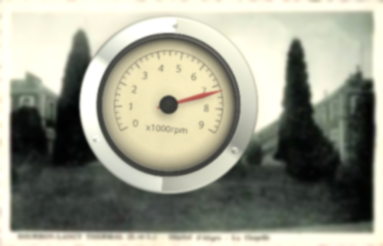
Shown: 7250
